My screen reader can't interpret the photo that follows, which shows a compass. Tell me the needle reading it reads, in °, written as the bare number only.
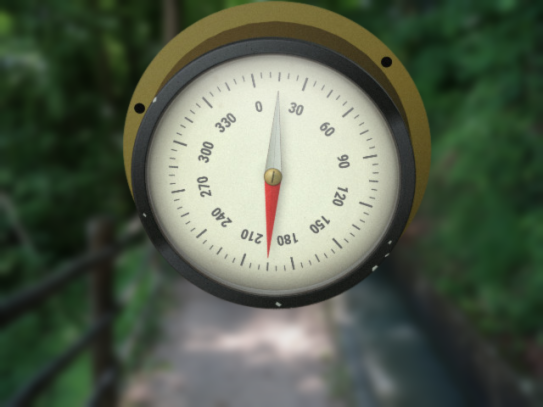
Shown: 195
